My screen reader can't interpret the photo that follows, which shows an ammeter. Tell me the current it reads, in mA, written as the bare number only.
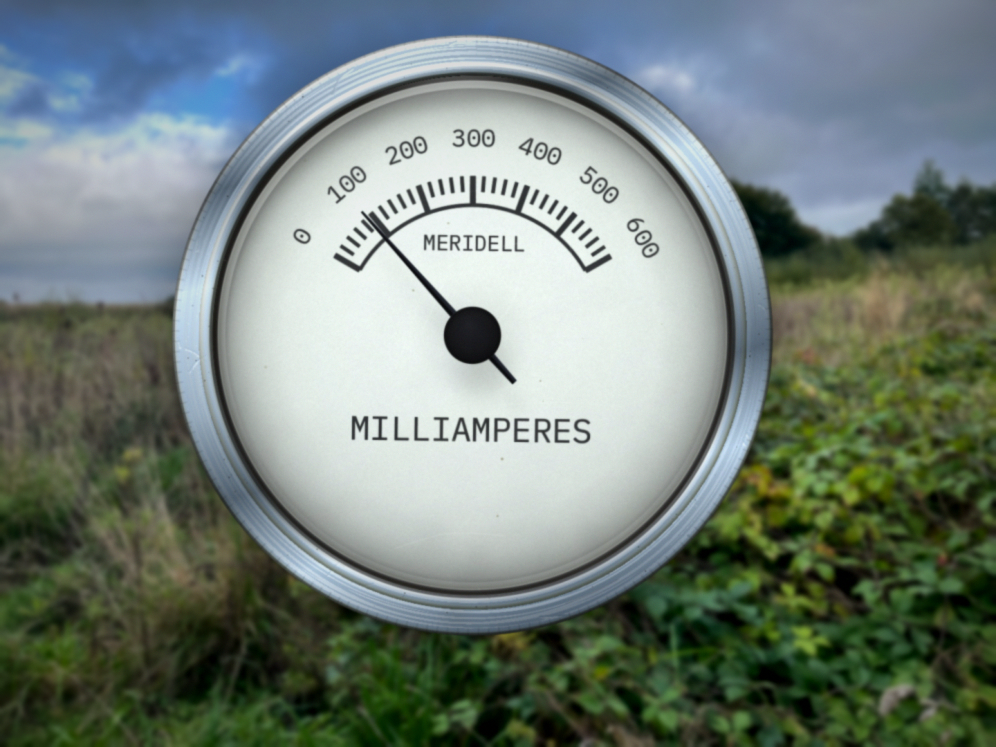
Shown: 90
